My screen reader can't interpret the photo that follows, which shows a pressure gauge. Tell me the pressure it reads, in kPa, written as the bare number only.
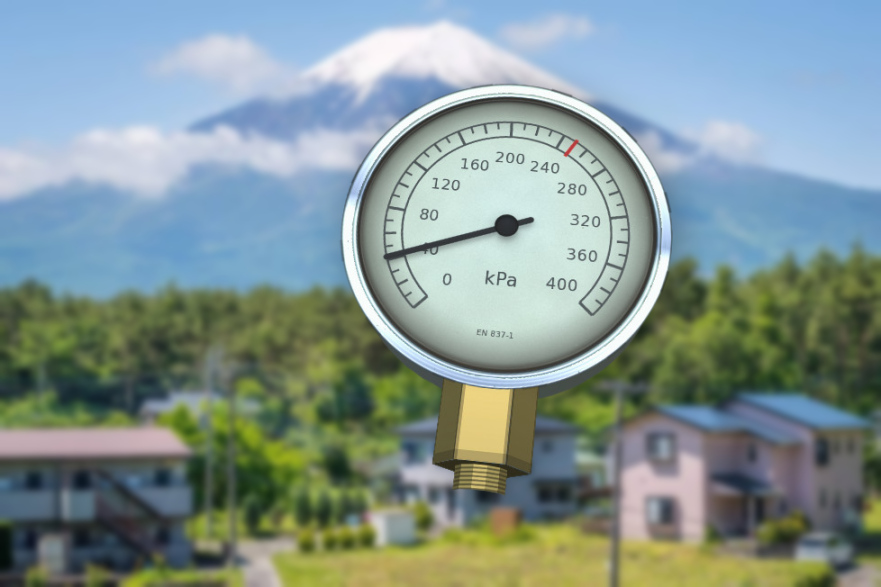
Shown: 40
